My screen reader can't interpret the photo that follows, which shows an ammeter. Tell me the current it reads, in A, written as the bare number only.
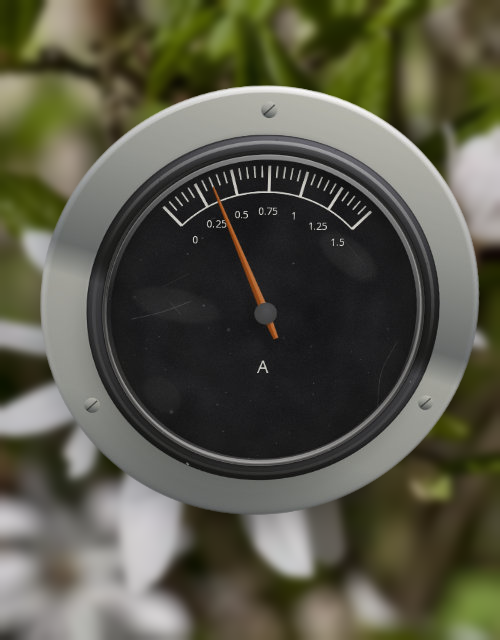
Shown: 0.35
